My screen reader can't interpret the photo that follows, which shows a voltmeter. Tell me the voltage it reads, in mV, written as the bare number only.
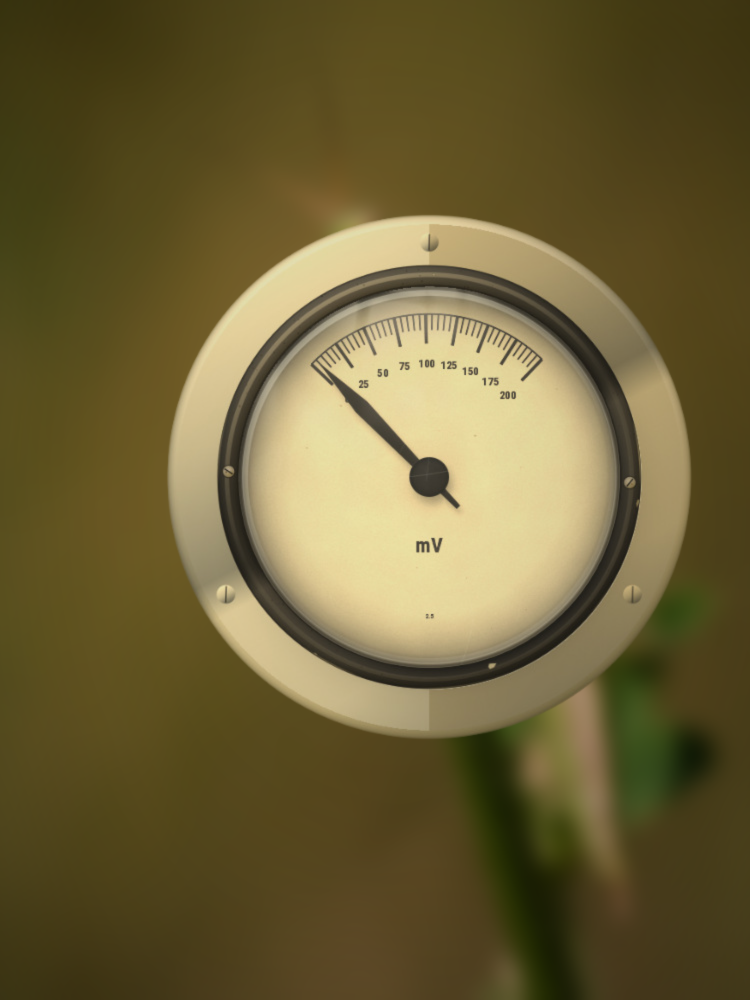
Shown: 5
